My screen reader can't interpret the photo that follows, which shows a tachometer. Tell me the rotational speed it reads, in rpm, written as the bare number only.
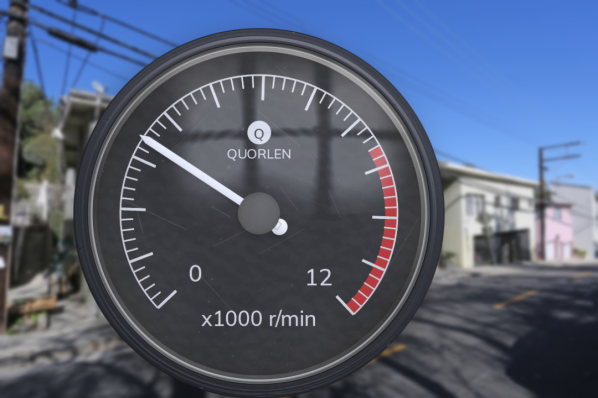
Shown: 3400
